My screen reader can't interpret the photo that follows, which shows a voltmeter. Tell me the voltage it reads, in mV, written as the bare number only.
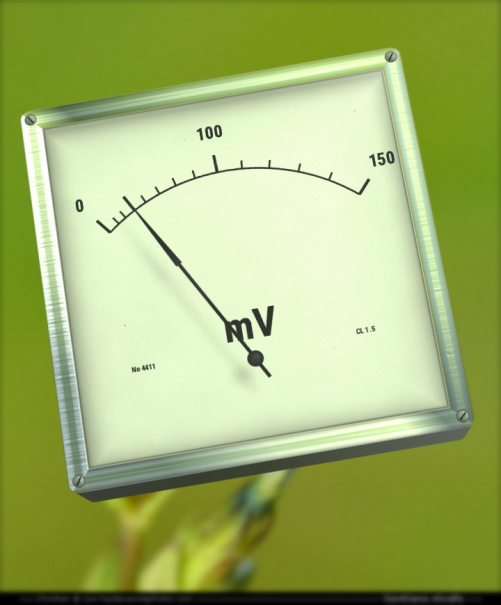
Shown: 50
